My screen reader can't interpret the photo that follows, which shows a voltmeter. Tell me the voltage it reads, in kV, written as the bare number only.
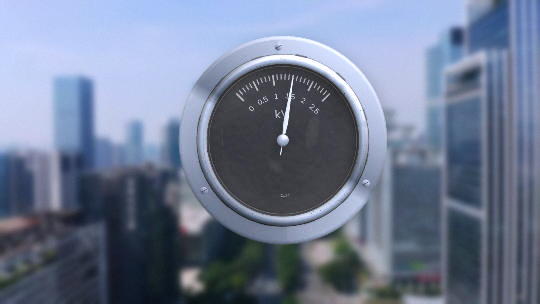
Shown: 1.5
